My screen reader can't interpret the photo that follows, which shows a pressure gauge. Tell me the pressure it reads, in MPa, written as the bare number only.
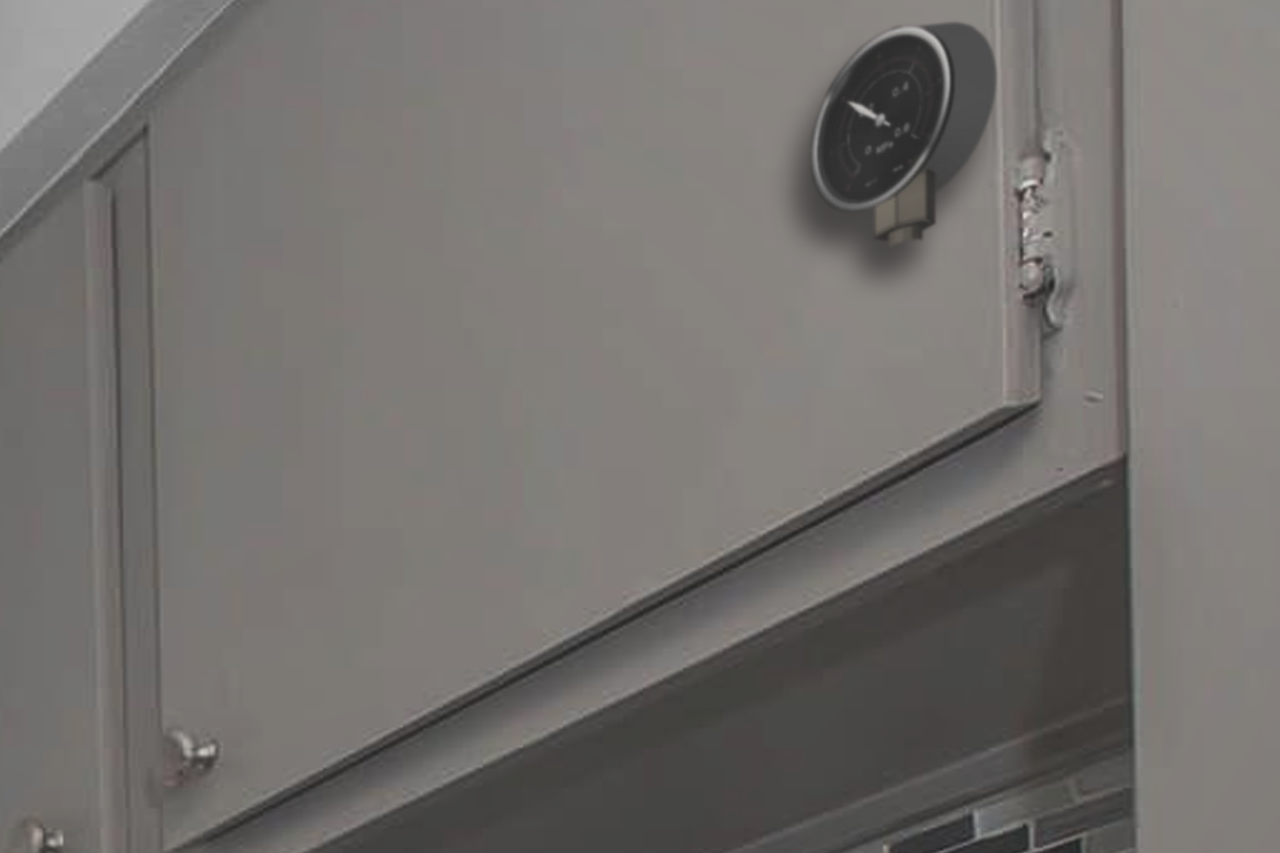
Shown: 0.2
